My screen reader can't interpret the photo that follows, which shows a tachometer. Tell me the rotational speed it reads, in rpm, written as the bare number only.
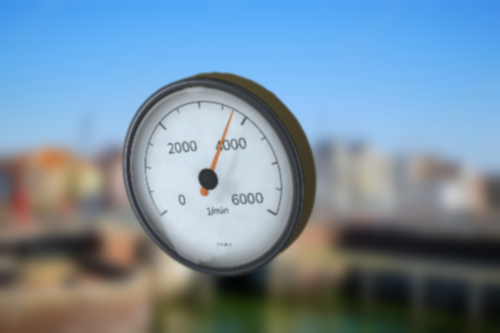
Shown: 3750
